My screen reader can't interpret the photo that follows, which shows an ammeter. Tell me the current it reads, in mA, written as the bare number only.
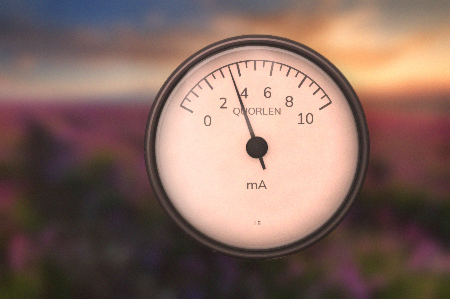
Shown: 3.5
